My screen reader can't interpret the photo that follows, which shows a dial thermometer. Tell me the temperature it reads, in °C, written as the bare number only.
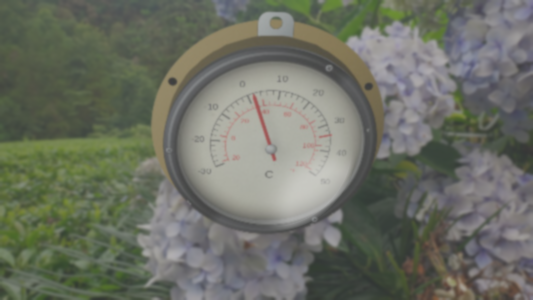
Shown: 2
